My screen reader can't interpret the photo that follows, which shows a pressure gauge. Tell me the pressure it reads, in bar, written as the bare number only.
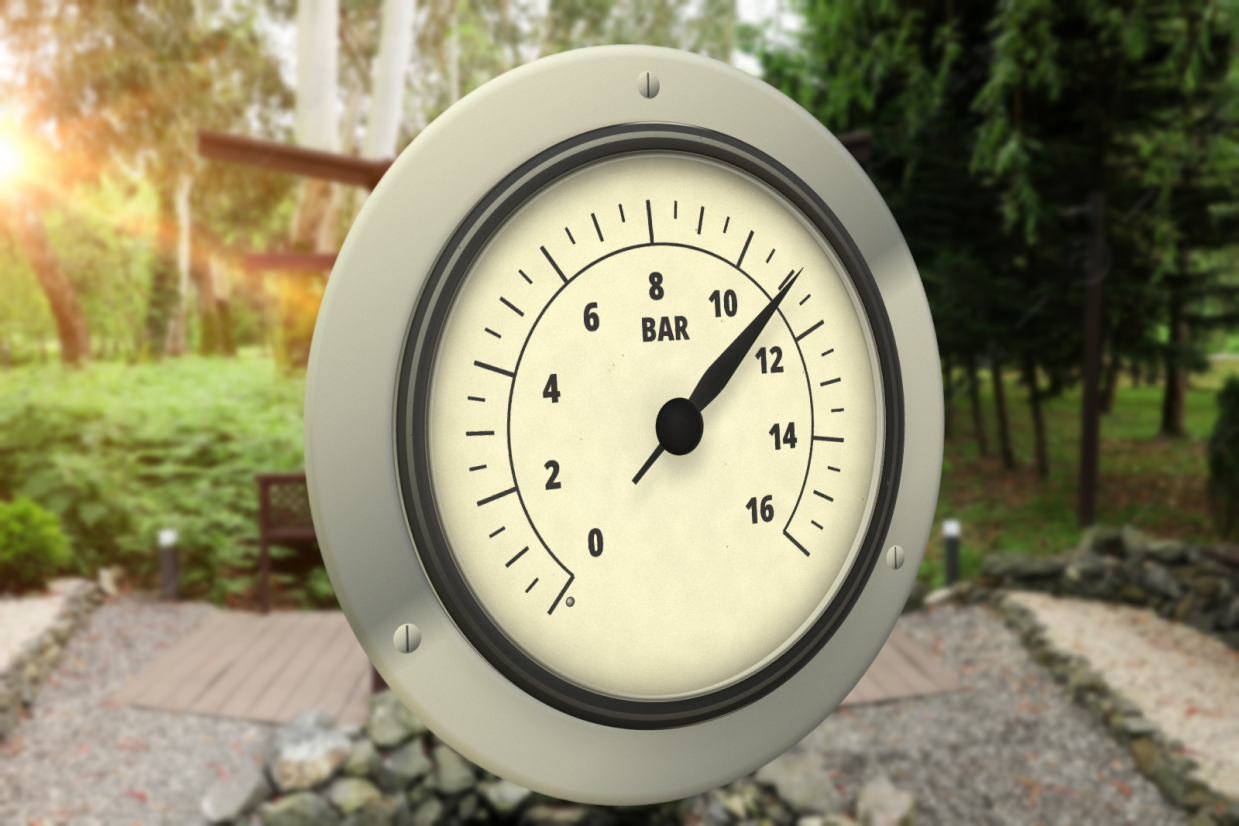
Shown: 11
